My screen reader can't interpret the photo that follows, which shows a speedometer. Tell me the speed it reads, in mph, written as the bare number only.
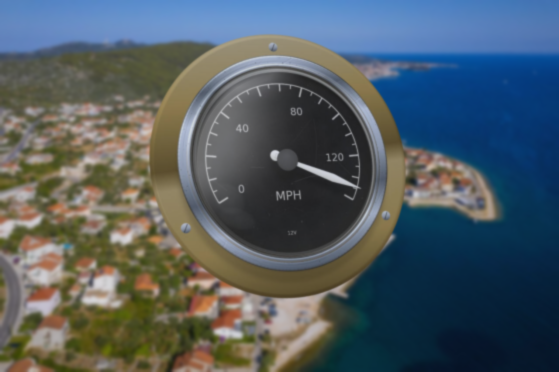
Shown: 135
